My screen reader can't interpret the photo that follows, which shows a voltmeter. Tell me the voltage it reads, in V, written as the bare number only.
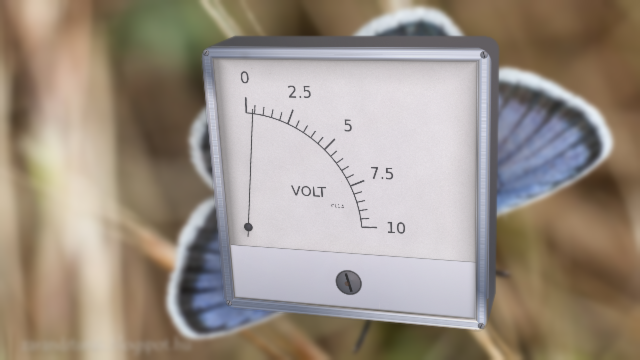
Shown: 0.5
